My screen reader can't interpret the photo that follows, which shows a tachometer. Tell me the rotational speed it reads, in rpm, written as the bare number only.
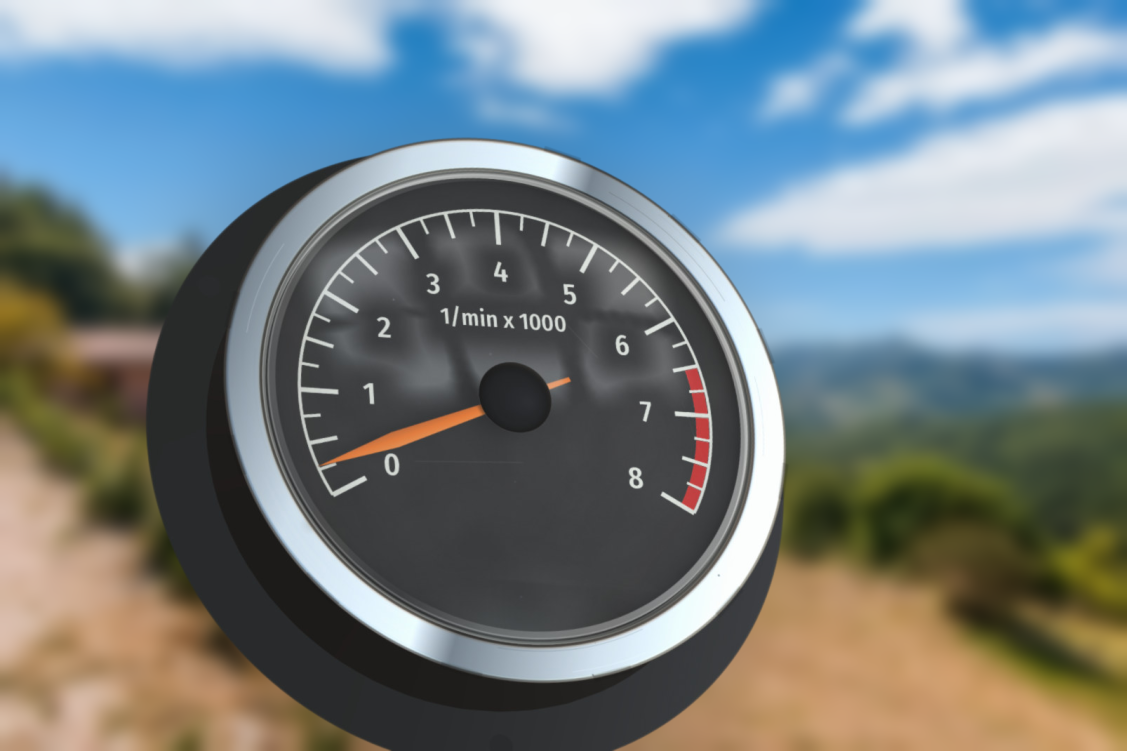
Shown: 250
